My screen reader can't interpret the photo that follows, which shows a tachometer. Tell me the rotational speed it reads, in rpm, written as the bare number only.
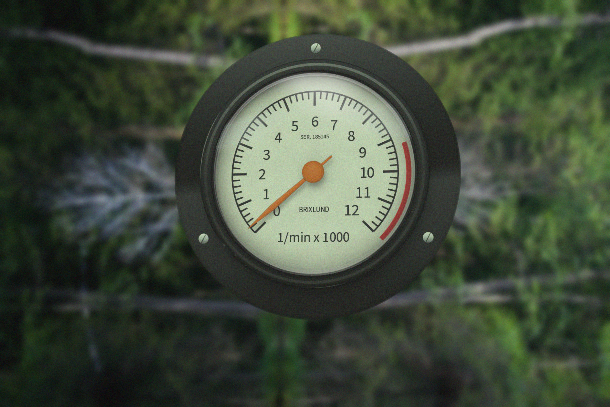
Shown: 200
